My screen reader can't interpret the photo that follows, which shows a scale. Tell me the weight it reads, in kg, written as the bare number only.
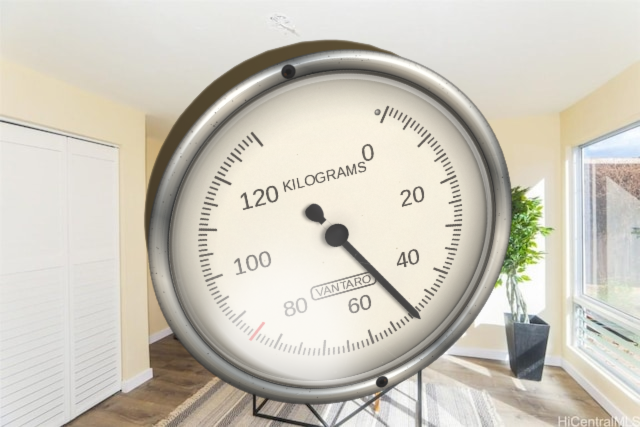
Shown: 50
